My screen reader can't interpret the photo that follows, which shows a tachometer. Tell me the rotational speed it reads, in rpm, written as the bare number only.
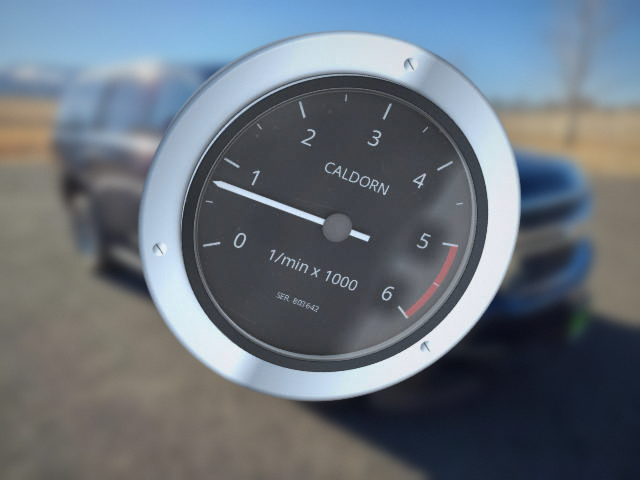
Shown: 750
